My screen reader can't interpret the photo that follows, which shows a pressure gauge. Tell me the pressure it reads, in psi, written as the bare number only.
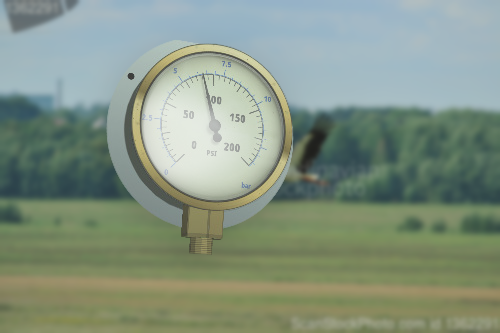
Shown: 90
